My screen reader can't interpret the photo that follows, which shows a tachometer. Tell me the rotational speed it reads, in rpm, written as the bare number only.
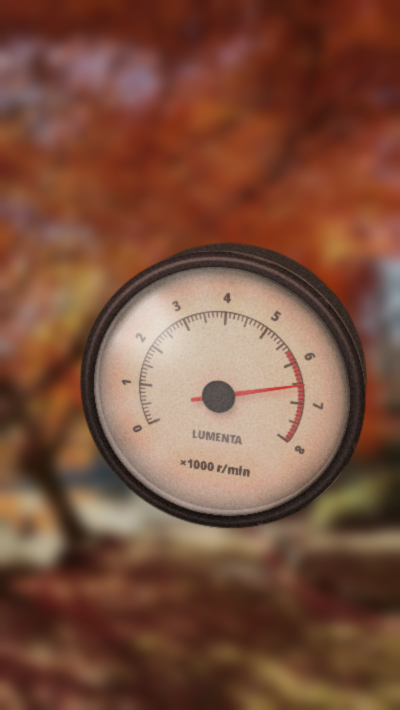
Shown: 6500
